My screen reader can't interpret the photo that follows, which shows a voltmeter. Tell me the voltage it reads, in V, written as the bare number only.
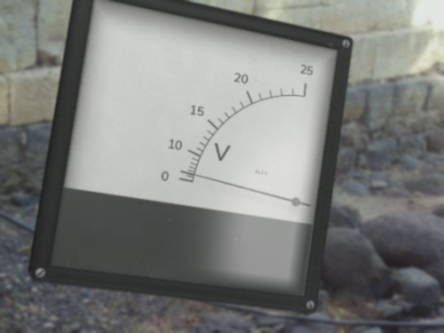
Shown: 5
